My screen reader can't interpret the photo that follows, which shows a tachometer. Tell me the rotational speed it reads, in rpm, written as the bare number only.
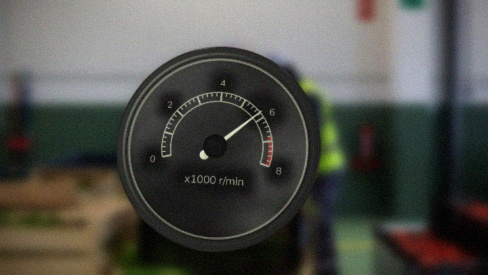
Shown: 5800
